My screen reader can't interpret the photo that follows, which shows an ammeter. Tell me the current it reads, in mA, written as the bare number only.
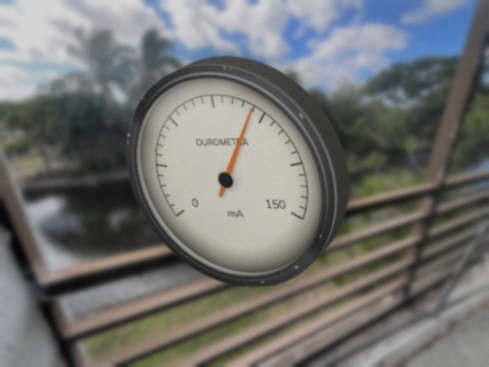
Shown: 95
